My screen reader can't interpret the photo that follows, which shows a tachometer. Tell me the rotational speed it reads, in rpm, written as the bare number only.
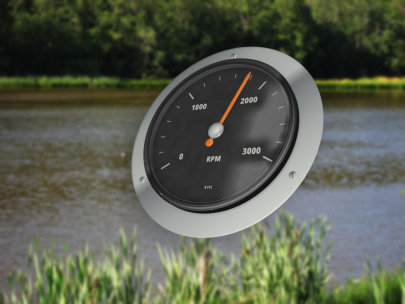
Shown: 1800
